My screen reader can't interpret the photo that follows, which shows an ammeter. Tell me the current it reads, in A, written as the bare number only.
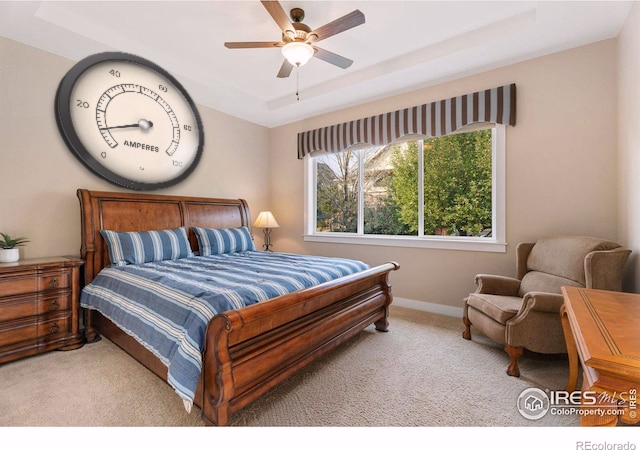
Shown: 10
